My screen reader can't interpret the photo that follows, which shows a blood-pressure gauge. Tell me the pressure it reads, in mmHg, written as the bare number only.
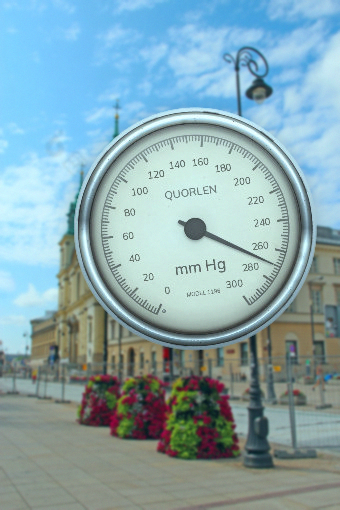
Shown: 270
